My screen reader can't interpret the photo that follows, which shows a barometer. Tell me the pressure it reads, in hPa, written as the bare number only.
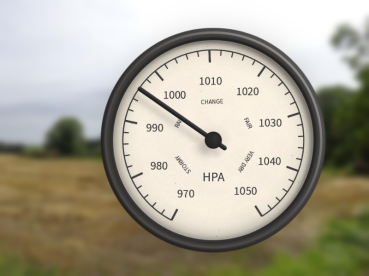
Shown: 996
